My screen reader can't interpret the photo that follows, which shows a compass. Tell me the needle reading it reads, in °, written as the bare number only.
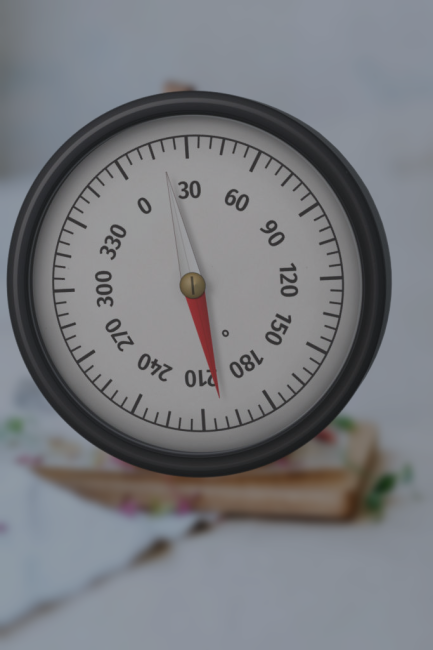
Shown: 200
